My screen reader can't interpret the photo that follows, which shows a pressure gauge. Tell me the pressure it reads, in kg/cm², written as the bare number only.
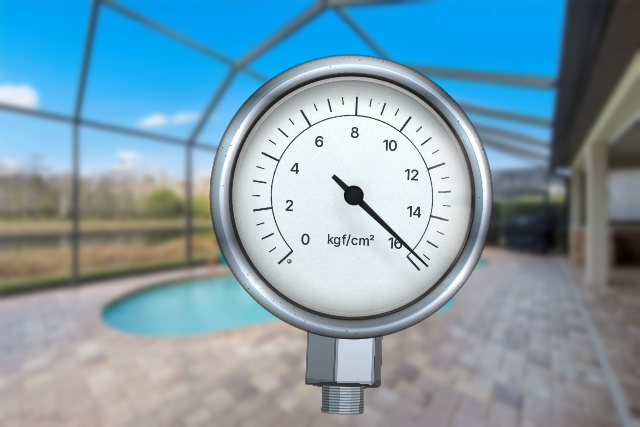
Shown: 15.75
